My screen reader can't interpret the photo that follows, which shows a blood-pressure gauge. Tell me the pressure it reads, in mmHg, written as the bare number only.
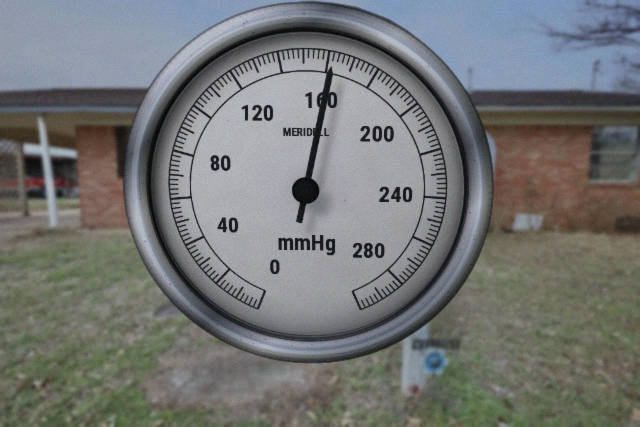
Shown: 162
